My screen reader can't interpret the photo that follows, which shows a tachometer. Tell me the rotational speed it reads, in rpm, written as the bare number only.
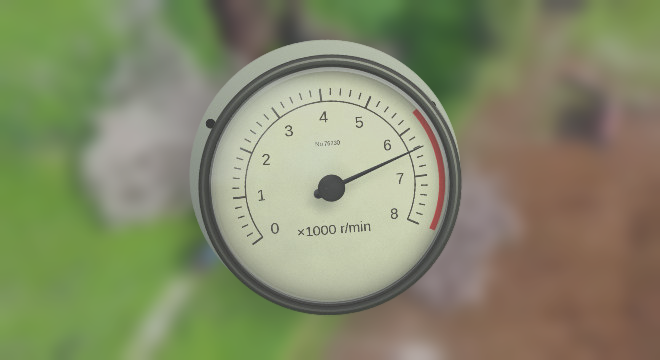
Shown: 6400
